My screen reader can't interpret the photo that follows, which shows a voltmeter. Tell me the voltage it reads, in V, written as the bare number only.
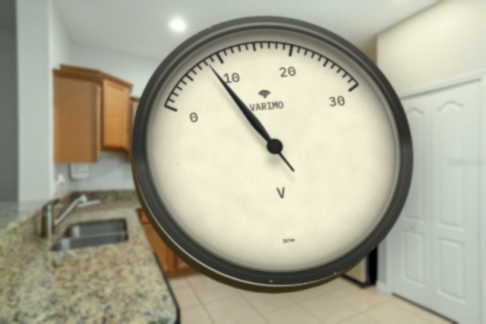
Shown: 8
